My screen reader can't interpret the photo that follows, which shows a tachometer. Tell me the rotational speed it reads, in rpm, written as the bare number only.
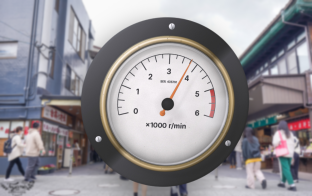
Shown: 3750
